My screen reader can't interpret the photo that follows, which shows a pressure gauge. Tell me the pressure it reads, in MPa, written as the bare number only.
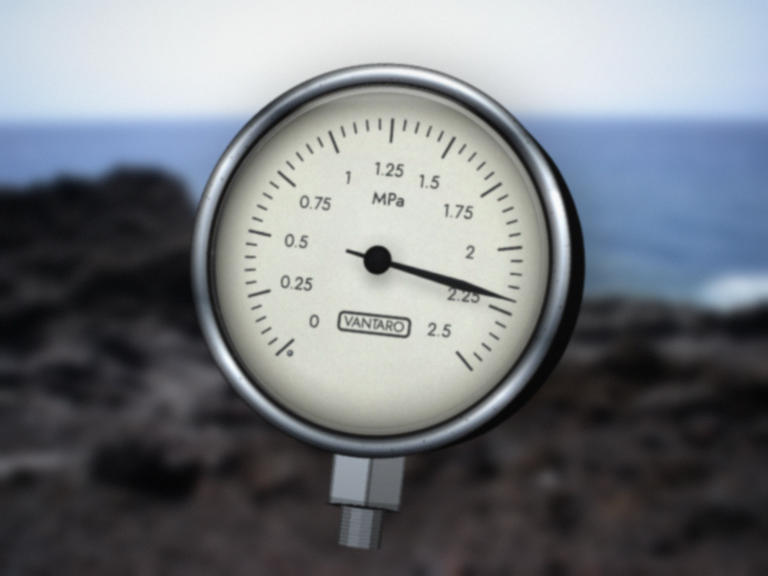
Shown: 2.2
